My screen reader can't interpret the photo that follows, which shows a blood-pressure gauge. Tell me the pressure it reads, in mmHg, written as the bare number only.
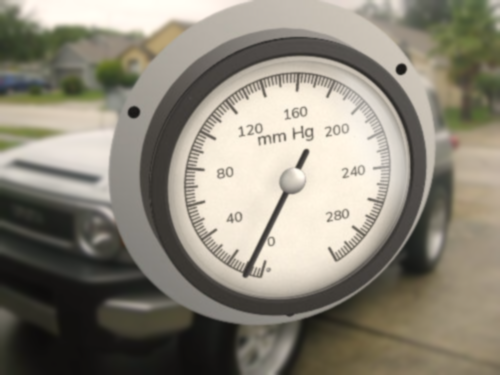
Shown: 10
